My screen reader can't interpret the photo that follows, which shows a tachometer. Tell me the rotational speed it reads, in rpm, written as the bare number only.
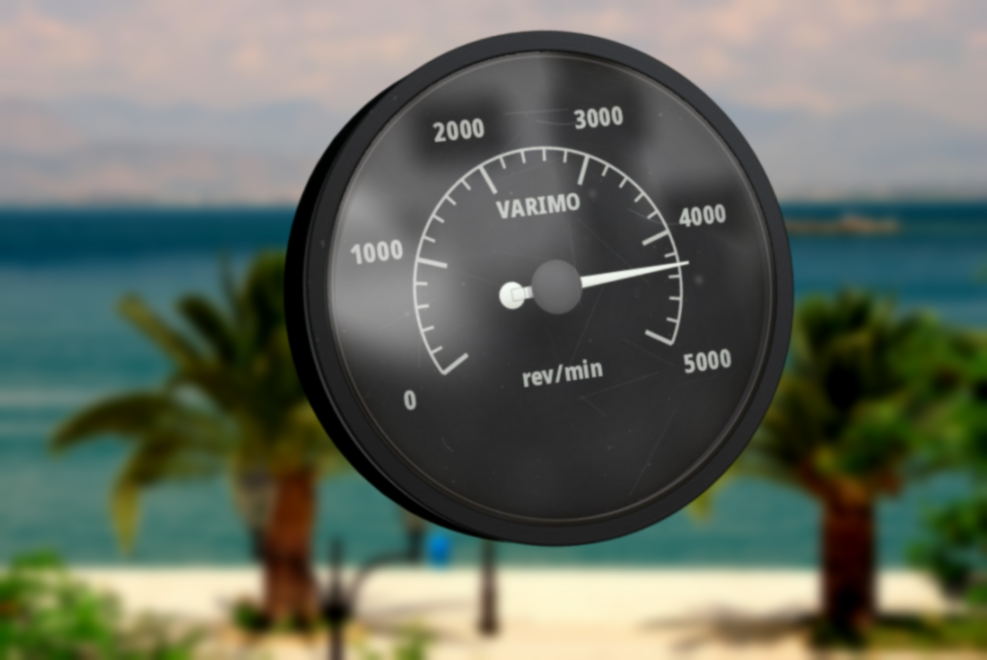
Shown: 4300
